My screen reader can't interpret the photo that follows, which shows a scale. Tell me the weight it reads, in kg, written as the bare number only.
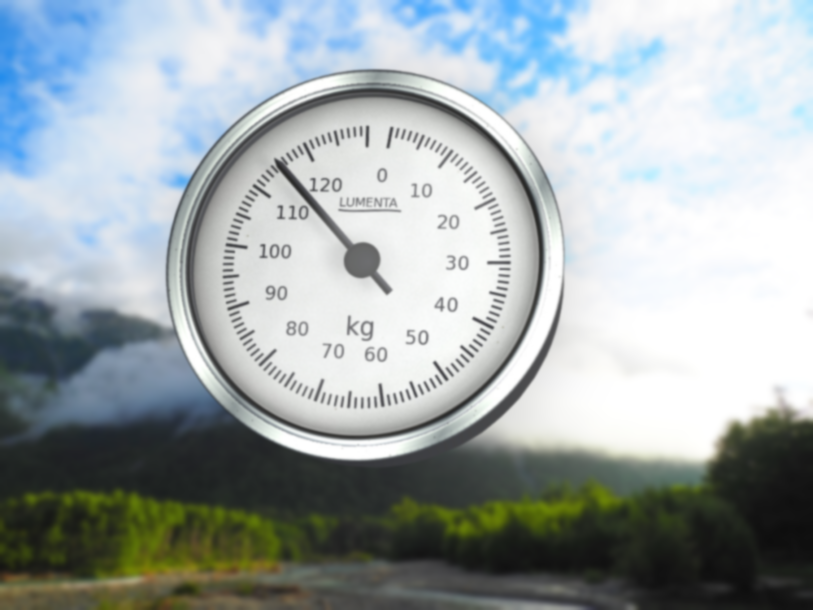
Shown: 115
